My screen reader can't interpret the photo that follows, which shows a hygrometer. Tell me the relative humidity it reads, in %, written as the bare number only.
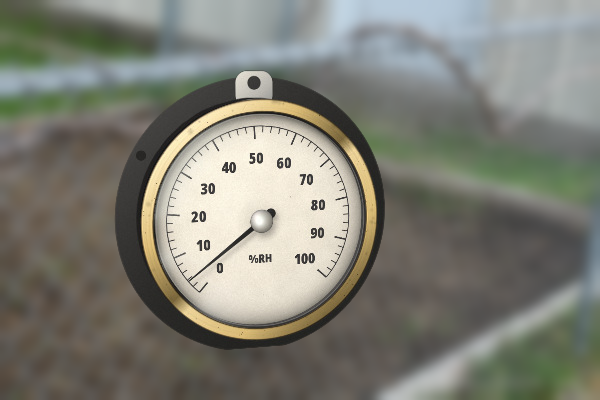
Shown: 4
